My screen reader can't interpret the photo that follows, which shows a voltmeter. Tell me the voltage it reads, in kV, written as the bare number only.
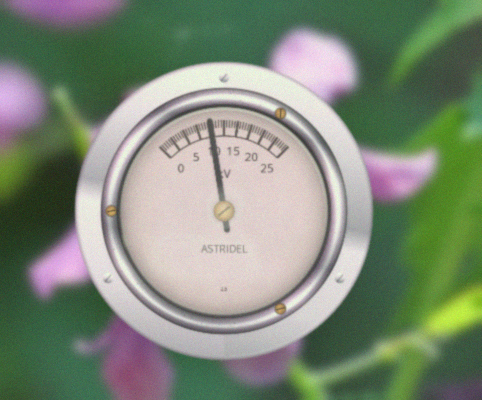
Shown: 10
